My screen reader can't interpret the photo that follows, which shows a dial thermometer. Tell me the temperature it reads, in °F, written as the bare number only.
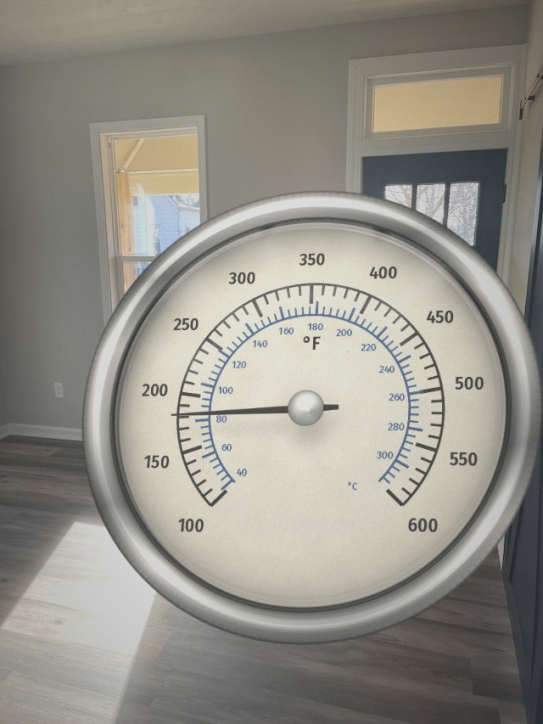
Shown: 180
